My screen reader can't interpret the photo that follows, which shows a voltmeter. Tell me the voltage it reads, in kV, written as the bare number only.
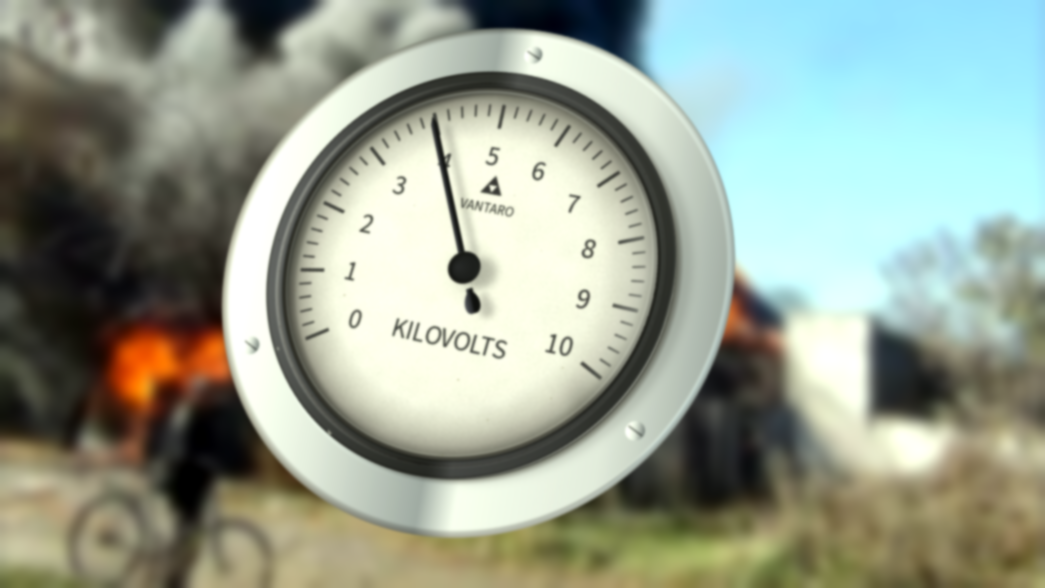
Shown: 4
